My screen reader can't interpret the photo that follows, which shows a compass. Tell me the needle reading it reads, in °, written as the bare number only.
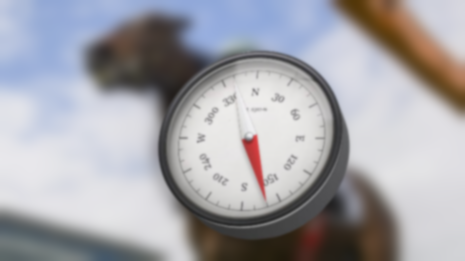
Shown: 160
